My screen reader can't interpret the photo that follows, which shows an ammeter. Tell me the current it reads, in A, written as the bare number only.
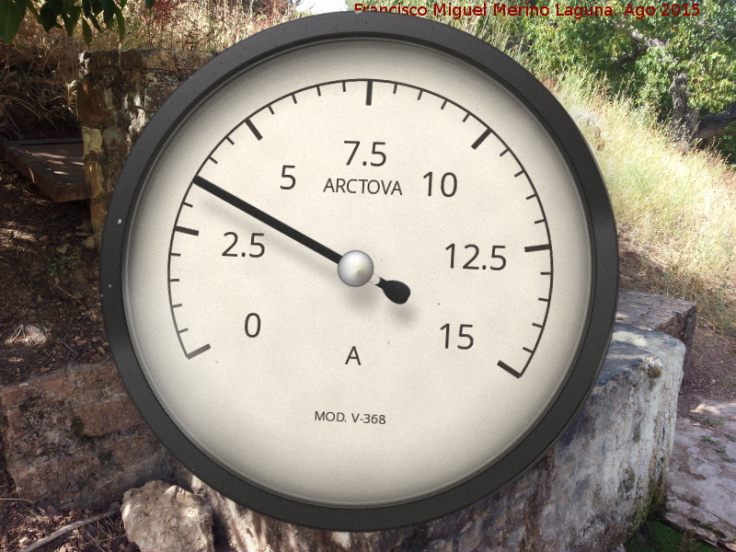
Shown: 3.5
